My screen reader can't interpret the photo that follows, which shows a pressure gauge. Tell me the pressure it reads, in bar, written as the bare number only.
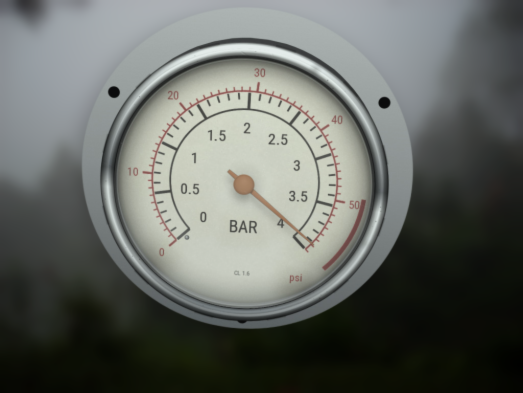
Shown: 3.9
